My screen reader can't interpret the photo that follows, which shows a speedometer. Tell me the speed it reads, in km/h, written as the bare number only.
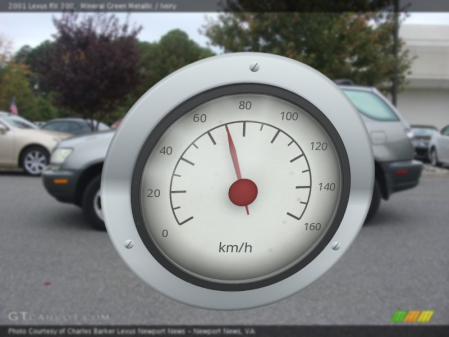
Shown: 70
